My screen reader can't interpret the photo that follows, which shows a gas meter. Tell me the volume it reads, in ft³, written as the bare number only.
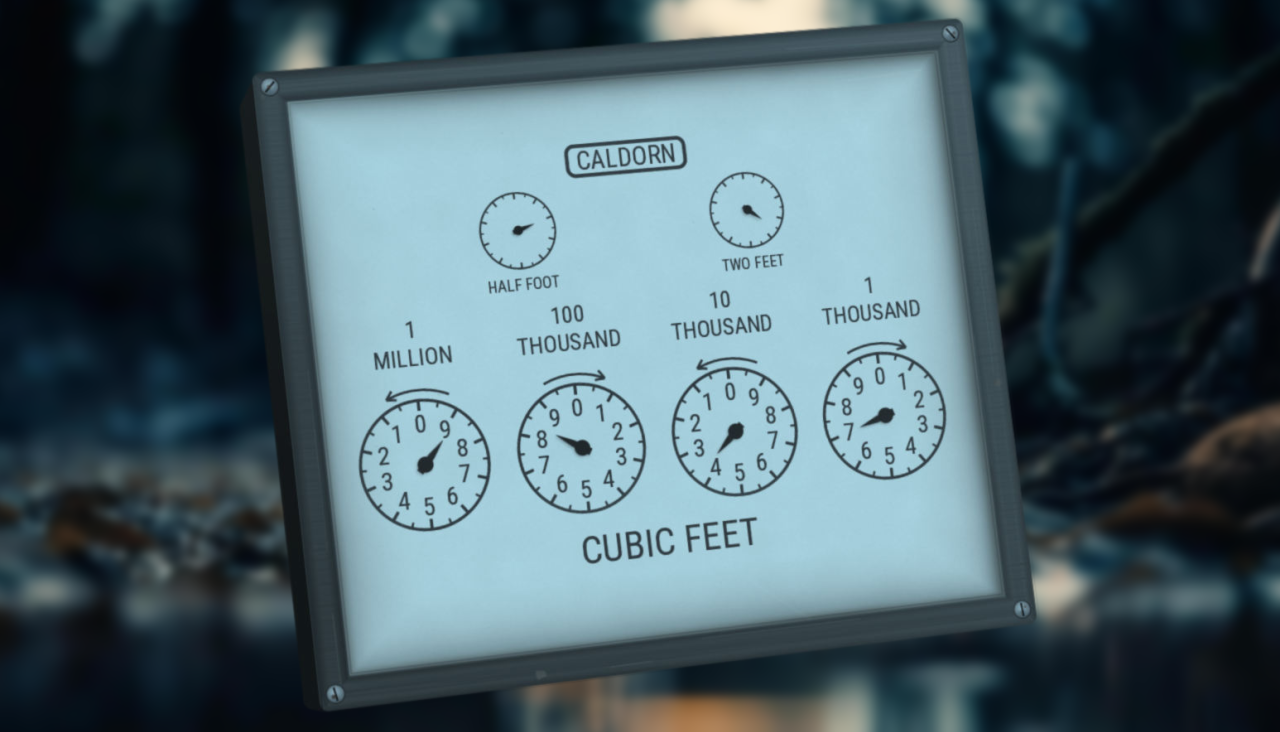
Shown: 883700
